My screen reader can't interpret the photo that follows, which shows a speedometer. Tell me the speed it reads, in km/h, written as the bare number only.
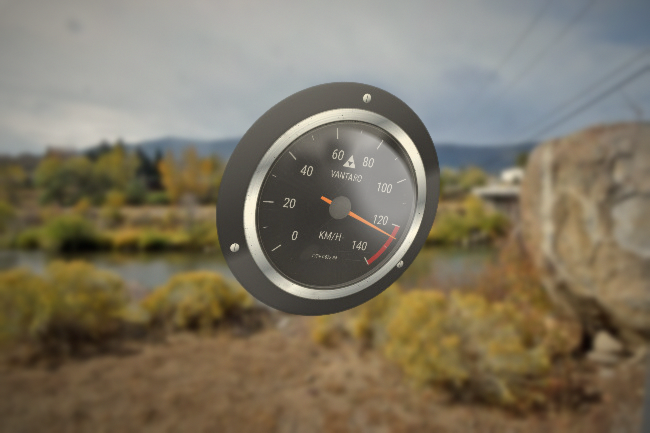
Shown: 125
